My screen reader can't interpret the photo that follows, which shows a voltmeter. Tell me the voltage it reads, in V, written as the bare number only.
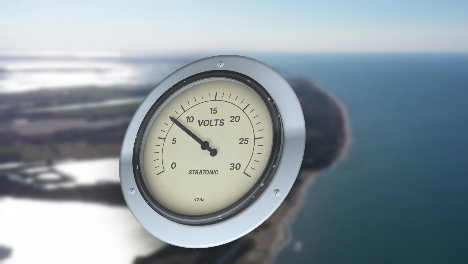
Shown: 8
